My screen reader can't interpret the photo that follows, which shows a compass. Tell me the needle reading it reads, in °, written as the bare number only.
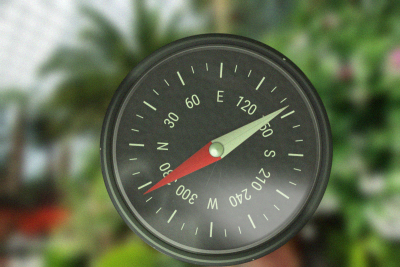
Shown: 325
